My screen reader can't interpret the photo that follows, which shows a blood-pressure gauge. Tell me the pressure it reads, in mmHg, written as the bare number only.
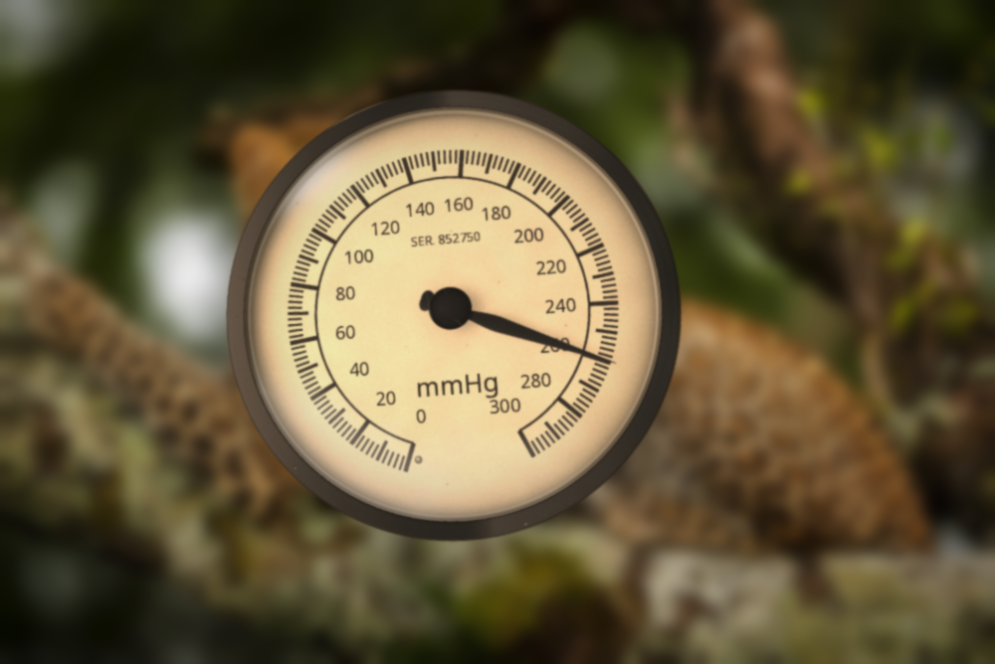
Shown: 260
